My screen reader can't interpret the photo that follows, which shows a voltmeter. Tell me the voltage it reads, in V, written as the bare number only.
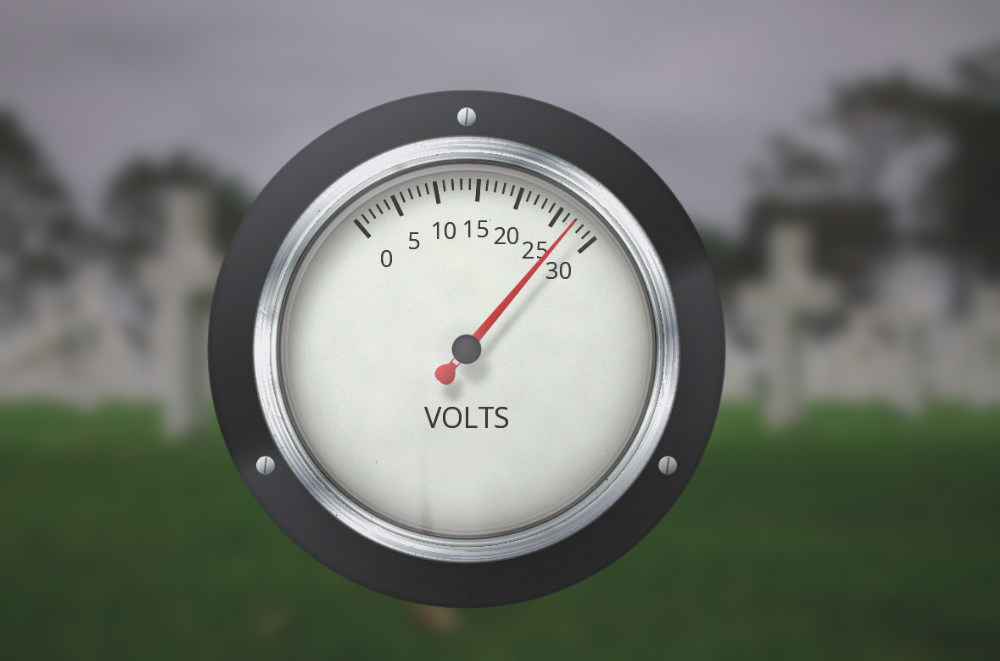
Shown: 27
